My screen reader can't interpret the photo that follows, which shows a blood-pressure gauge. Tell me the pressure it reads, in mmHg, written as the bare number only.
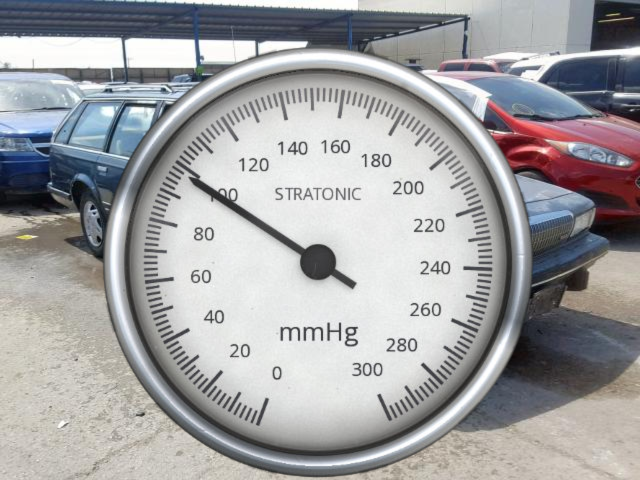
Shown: 98
